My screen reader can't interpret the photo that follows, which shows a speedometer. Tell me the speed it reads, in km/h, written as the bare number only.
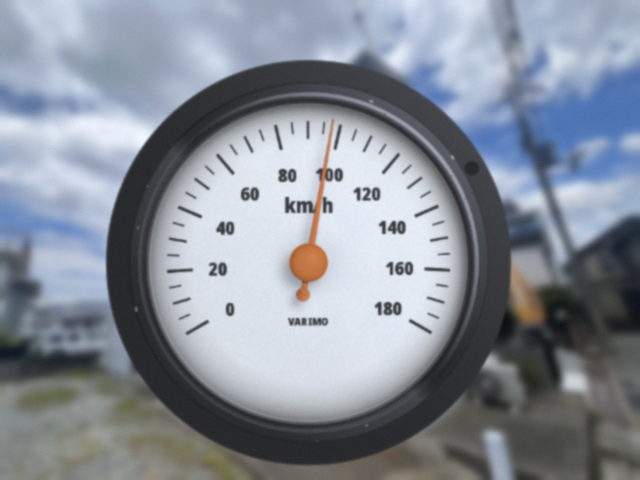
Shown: 97.5
